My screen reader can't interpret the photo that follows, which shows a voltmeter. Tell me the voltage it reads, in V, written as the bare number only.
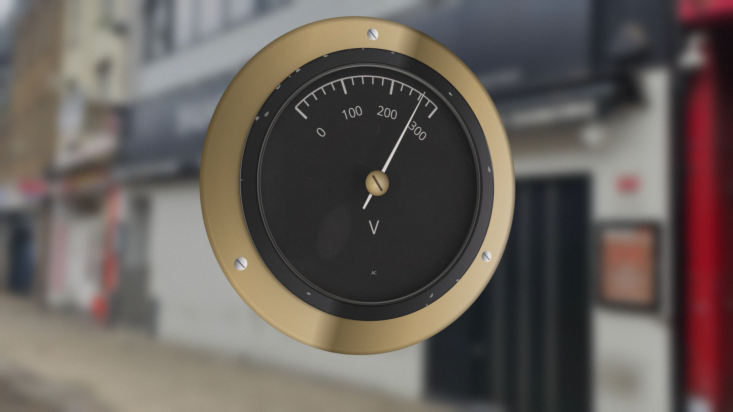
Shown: 260
